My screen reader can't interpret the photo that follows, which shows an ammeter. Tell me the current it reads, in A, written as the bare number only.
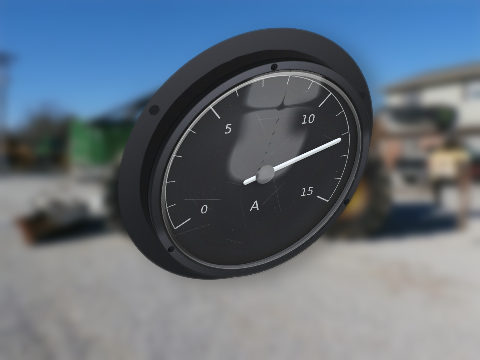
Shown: 12
